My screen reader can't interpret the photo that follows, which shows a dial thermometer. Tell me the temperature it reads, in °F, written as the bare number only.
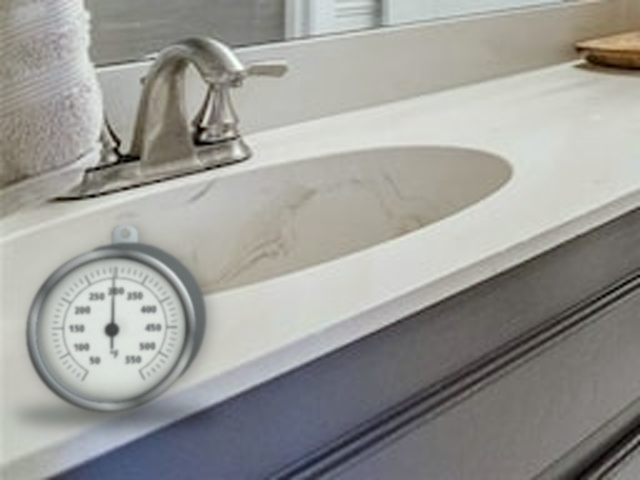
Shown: 300
